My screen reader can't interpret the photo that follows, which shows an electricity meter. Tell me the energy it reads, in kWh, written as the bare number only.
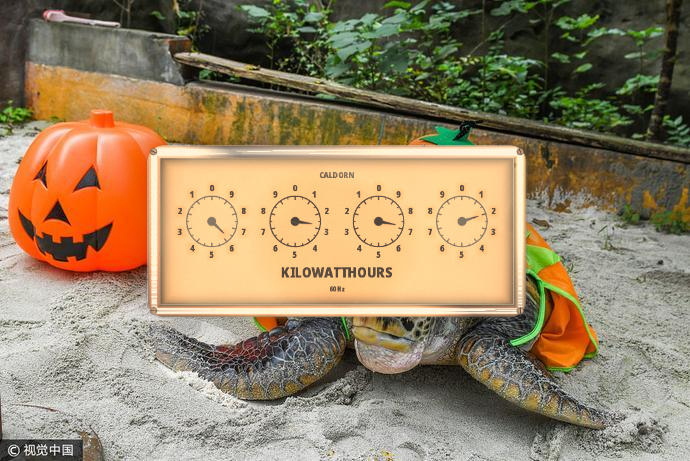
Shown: 6272
